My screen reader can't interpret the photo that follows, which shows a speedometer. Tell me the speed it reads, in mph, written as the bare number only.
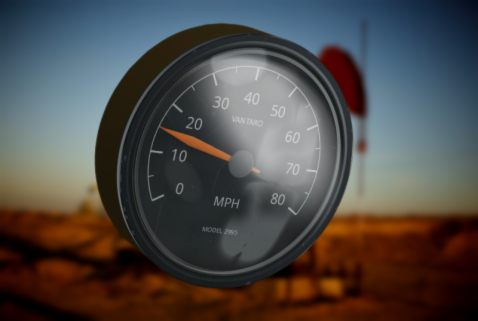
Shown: 15
